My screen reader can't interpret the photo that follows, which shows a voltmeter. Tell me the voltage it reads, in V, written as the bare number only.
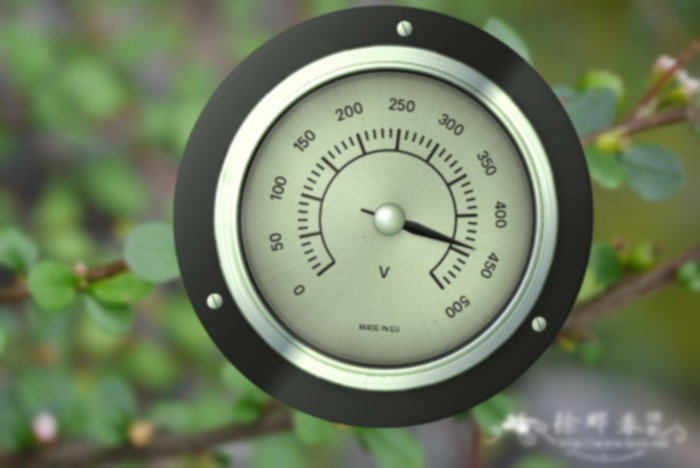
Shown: 440
